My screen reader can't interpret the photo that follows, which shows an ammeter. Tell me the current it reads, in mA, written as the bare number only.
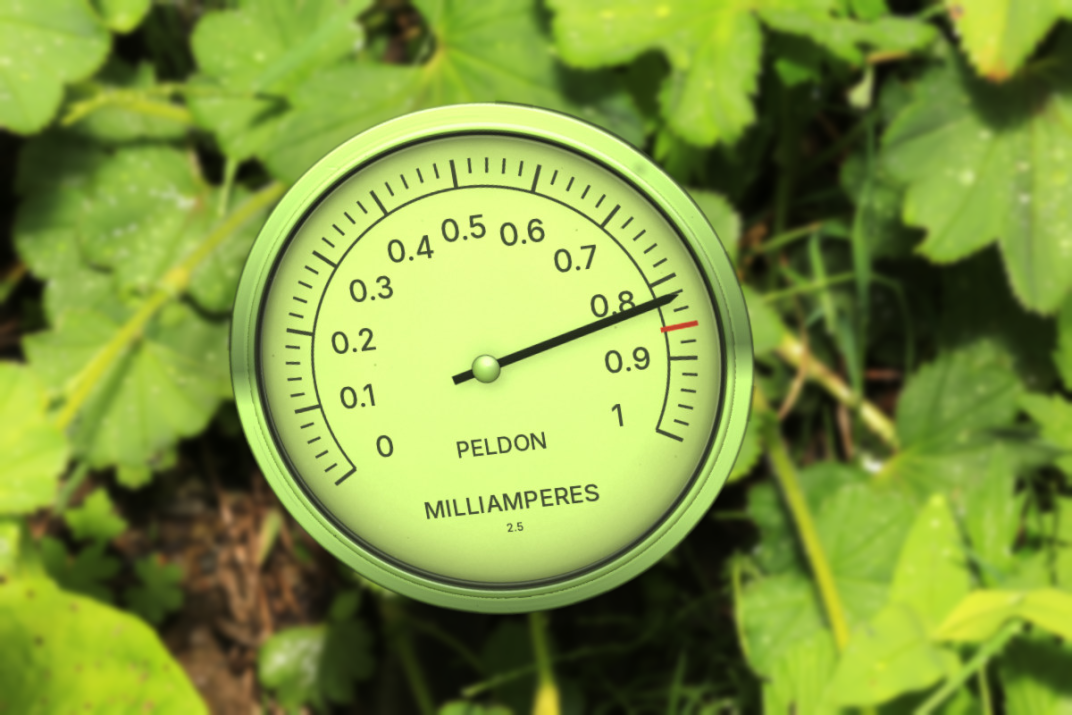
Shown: 0.82
